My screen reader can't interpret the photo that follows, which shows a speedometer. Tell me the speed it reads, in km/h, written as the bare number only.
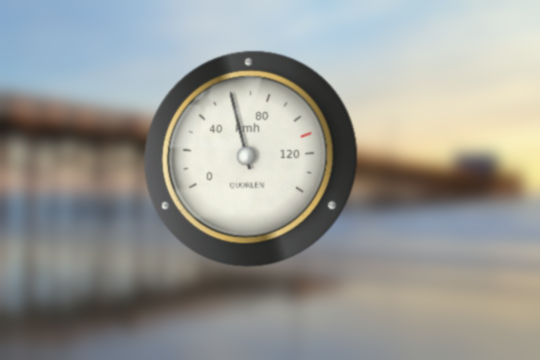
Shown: 60
